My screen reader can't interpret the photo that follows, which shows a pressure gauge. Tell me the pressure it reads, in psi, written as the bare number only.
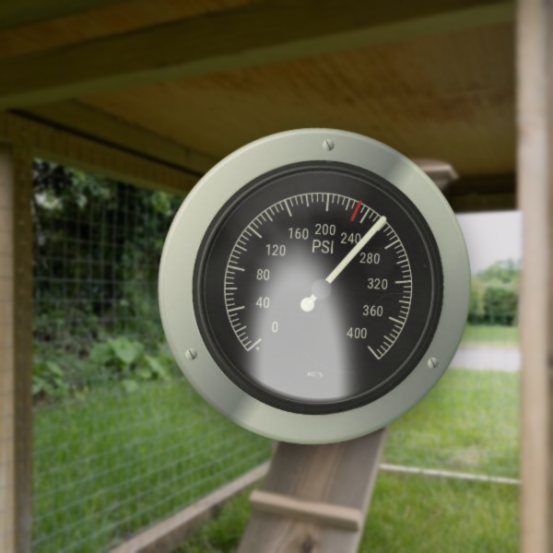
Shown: 255
